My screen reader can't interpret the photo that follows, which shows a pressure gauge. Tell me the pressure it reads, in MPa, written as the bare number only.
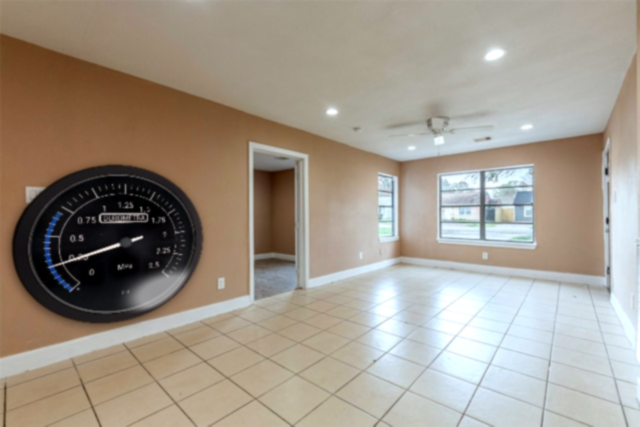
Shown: 0.25
